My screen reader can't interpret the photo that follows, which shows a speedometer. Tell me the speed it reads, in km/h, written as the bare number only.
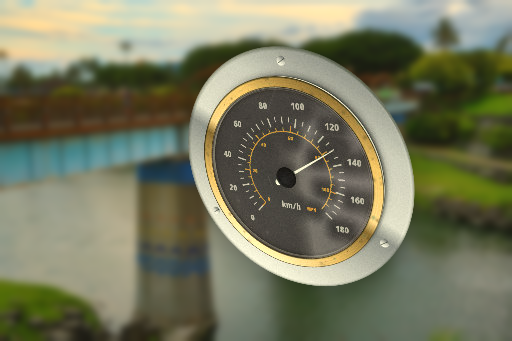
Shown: 130
